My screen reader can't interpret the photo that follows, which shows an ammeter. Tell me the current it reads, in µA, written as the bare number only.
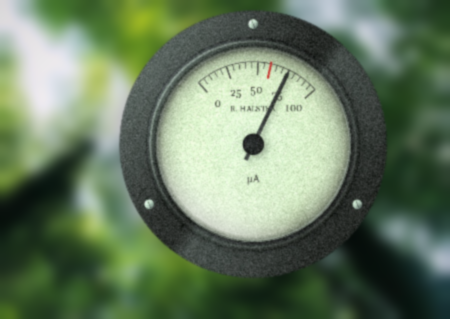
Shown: 75
